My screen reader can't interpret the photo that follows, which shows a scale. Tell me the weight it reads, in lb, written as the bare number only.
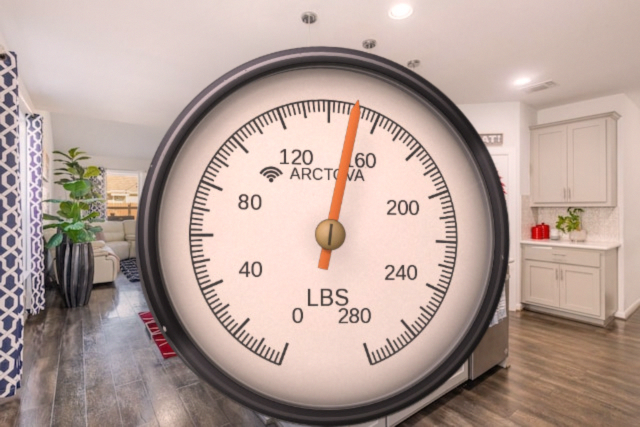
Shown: 150
